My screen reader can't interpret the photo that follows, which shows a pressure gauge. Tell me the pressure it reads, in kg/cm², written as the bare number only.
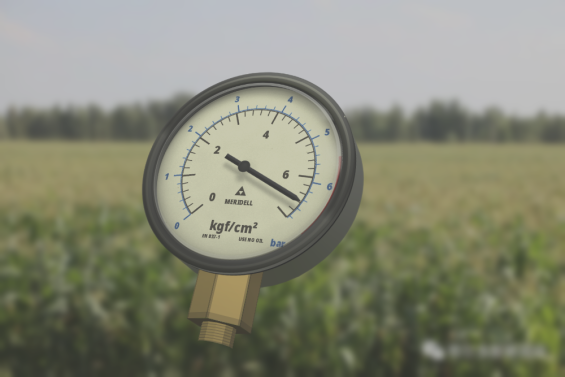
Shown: 6.6
